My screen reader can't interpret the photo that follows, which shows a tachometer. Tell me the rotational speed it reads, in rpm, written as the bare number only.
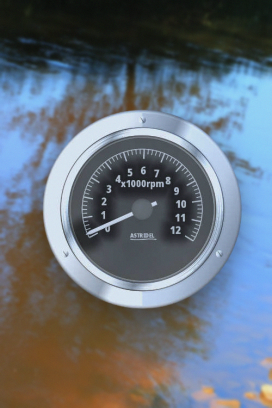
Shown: 200
